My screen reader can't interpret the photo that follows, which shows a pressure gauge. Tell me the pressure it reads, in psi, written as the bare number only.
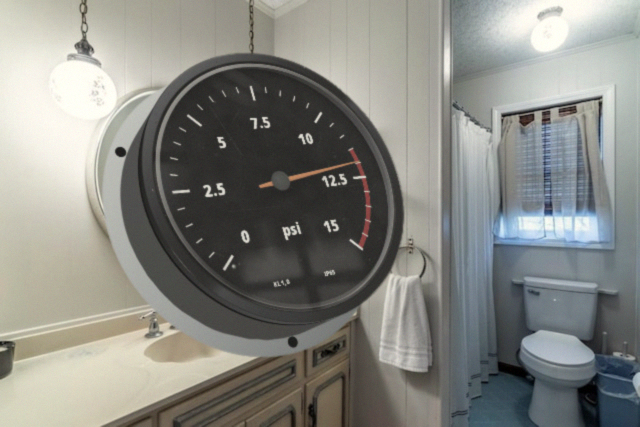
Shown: 12
